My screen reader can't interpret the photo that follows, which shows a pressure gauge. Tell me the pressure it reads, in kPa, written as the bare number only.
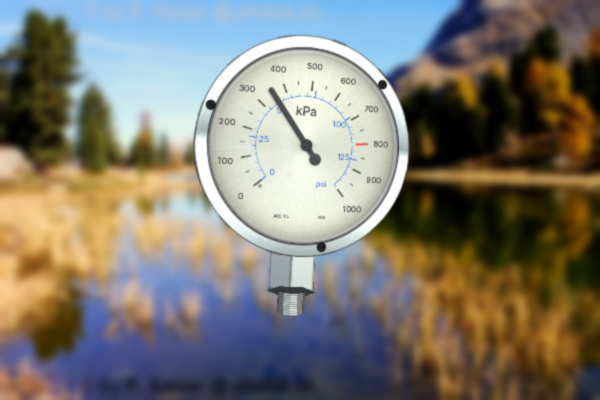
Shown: 350
